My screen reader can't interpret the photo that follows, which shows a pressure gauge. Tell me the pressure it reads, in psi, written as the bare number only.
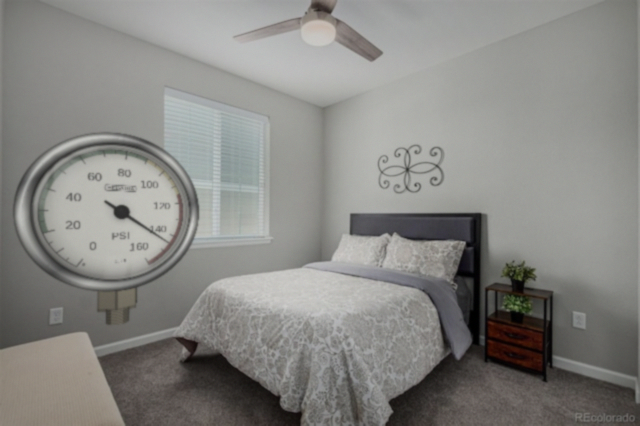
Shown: 145
